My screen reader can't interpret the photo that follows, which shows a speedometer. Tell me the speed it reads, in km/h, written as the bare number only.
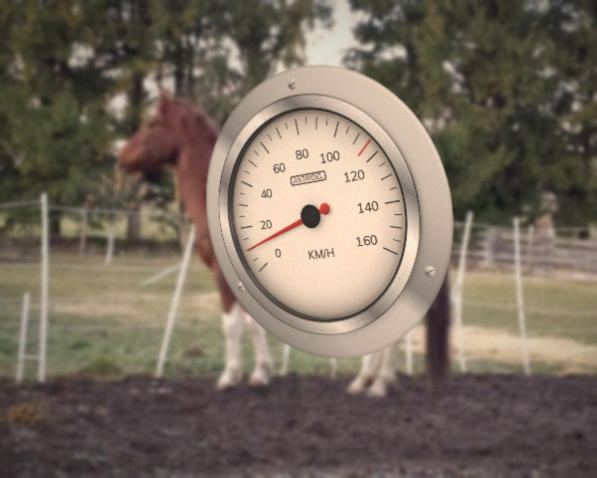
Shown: 10
